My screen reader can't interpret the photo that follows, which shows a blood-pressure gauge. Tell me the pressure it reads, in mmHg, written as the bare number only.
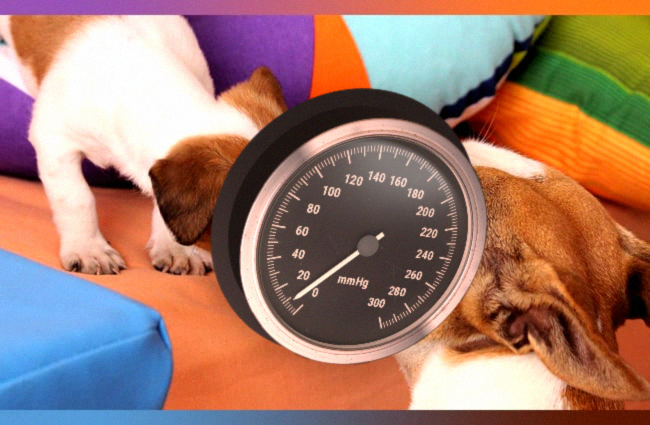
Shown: 10
